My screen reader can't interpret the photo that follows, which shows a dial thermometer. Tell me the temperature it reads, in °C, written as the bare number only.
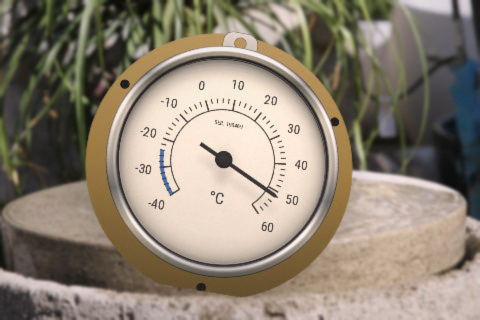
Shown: 52
